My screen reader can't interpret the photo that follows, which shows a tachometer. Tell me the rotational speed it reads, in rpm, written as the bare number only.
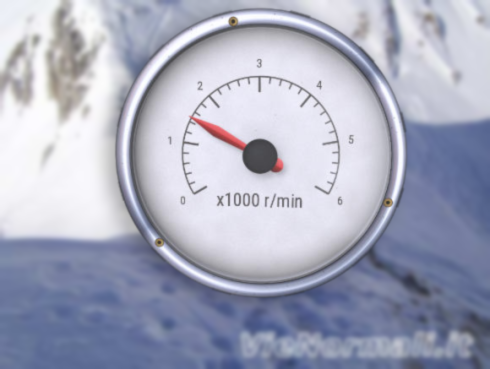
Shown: 1500
